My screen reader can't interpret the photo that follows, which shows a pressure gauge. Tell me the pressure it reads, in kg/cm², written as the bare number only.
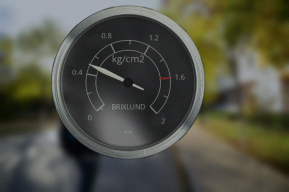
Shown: 0.5
